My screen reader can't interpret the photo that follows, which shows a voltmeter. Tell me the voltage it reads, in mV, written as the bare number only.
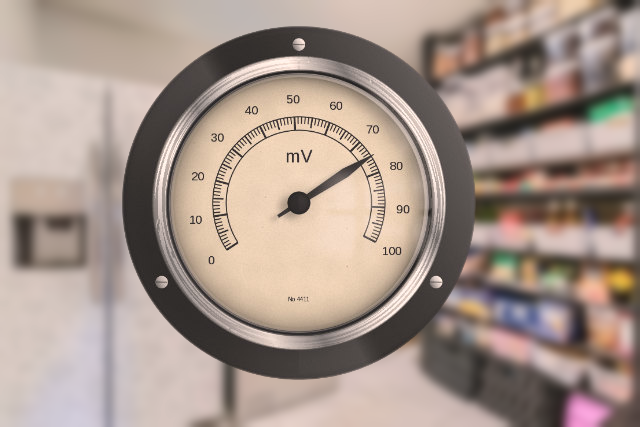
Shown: 75
